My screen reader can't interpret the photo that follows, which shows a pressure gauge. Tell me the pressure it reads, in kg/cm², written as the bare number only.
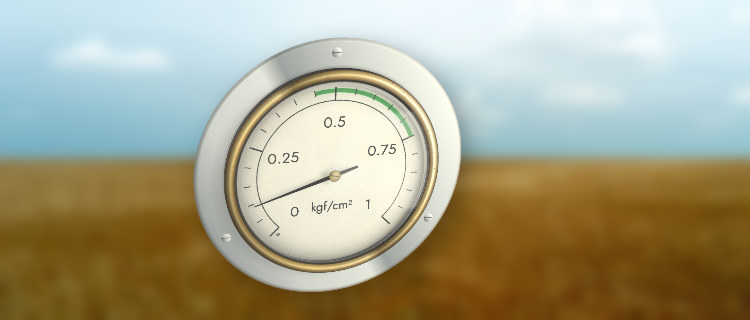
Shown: 0.1
